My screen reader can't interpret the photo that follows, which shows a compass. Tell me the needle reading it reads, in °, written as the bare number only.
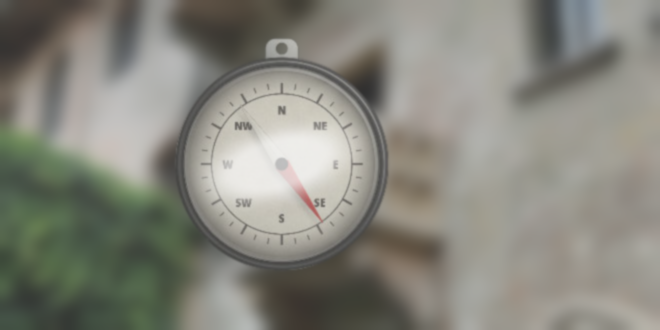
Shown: 145
